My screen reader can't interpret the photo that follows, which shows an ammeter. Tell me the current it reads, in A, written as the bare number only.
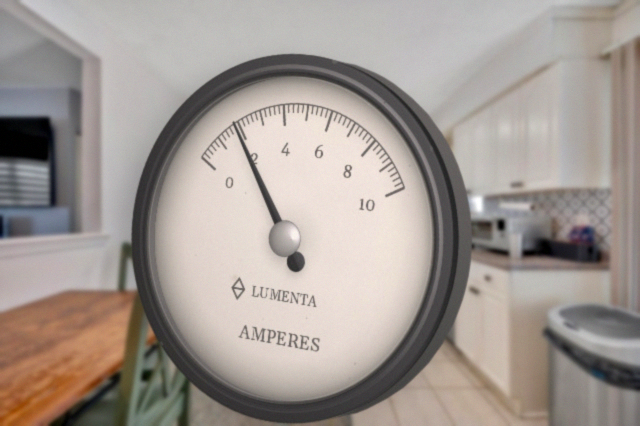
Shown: 2
